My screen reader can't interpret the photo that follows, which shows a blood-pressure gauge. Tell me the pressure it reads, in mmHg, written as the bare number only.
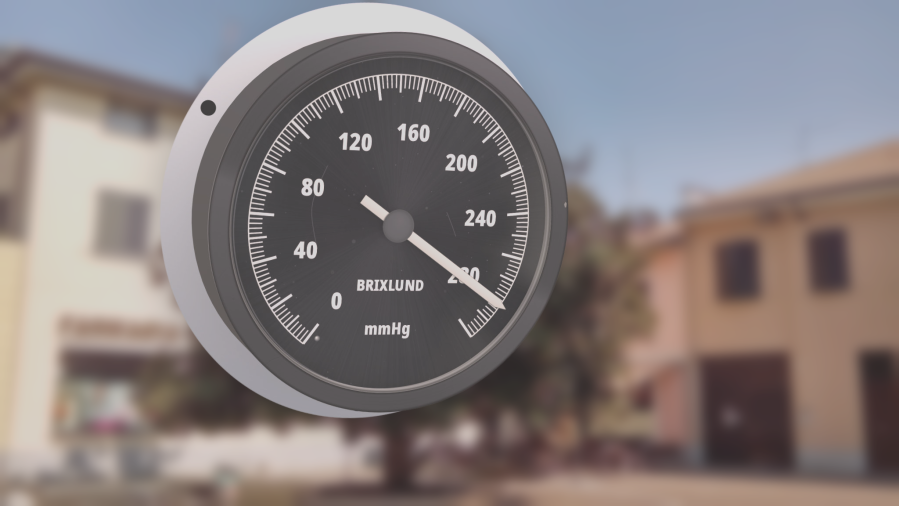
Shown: 282
